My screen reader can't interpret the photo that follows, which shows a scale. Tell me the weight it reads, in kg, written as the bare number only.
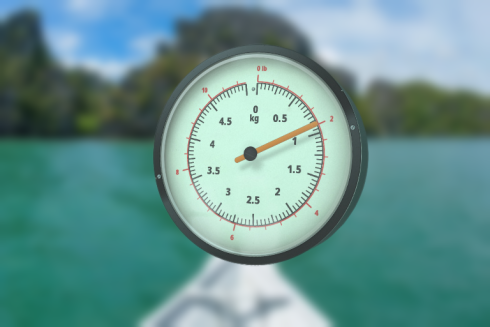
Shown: 0.9
